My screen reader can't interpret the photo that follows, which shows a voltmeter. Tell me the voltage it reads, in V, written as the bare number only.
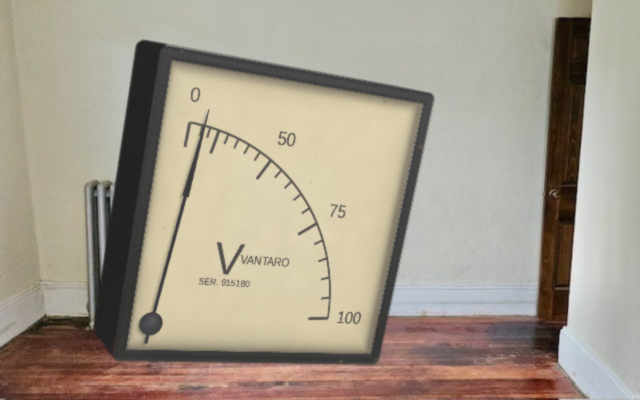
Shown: 15
